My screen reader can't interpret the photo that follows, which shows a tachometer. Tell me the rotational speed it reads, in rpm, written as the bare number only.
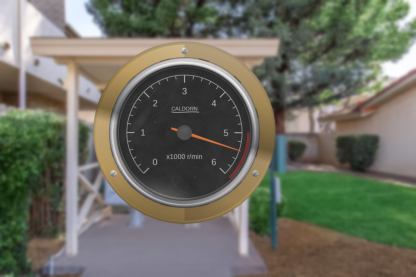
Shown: 5400
